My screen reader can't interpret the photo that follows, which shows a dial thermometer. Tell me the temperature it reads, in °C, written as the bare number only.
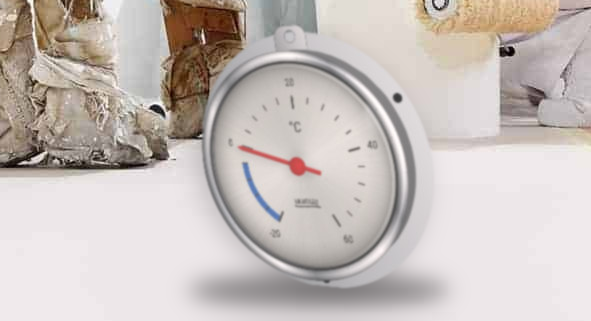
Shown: 0
